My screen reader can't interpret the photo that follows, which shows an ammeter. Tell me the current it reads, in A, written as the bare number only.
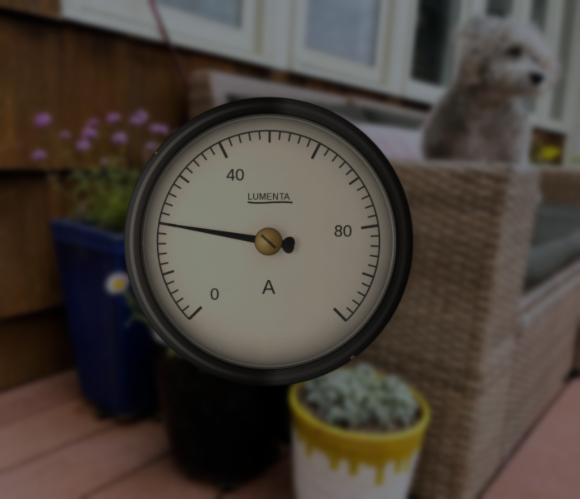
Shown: 20
